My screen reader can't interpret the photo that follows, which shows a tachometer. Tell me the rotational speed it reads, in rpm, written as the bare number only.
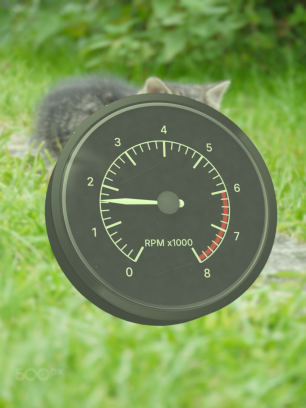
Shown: 1600
